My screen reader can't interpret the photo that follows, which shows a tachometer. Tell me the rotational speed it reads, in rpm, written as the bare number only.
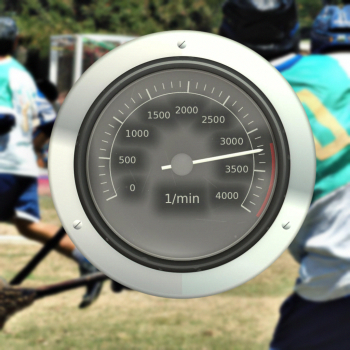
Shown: 3250
